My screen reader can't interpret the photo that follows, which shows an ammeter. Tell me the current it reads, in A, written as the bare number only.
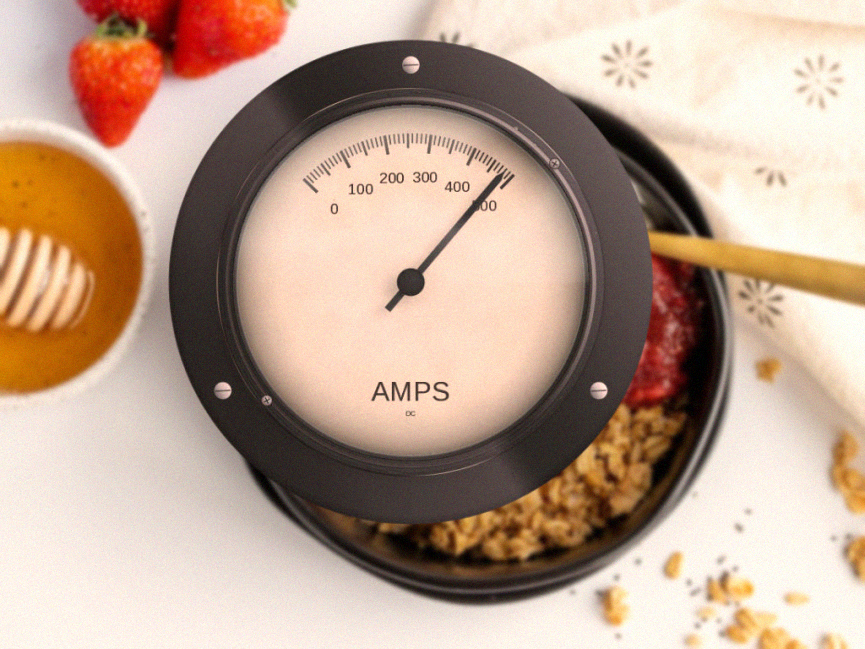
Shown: 480
